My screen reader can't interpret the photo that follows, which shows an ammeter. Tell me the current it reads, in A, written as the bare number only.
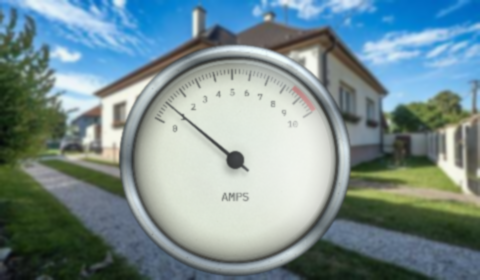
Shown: 1
